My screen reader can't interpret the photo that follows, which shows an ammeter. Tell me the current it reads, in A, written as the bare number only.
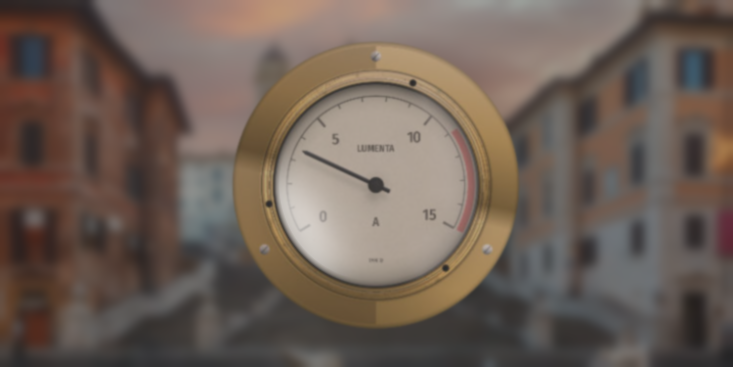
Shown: 3.5
